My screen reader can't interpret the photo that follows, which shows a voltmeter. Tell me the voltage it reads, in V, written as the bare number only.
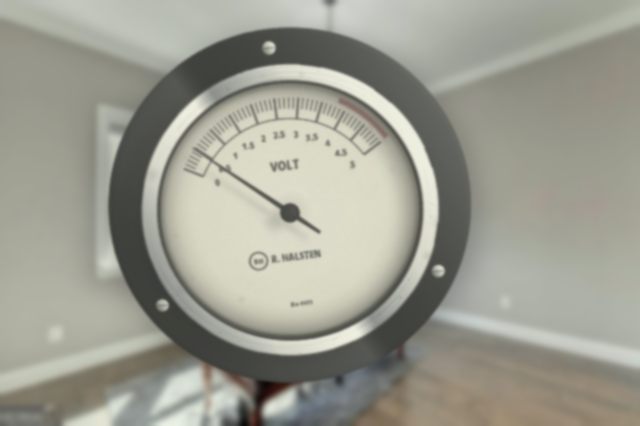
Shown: 0.5
